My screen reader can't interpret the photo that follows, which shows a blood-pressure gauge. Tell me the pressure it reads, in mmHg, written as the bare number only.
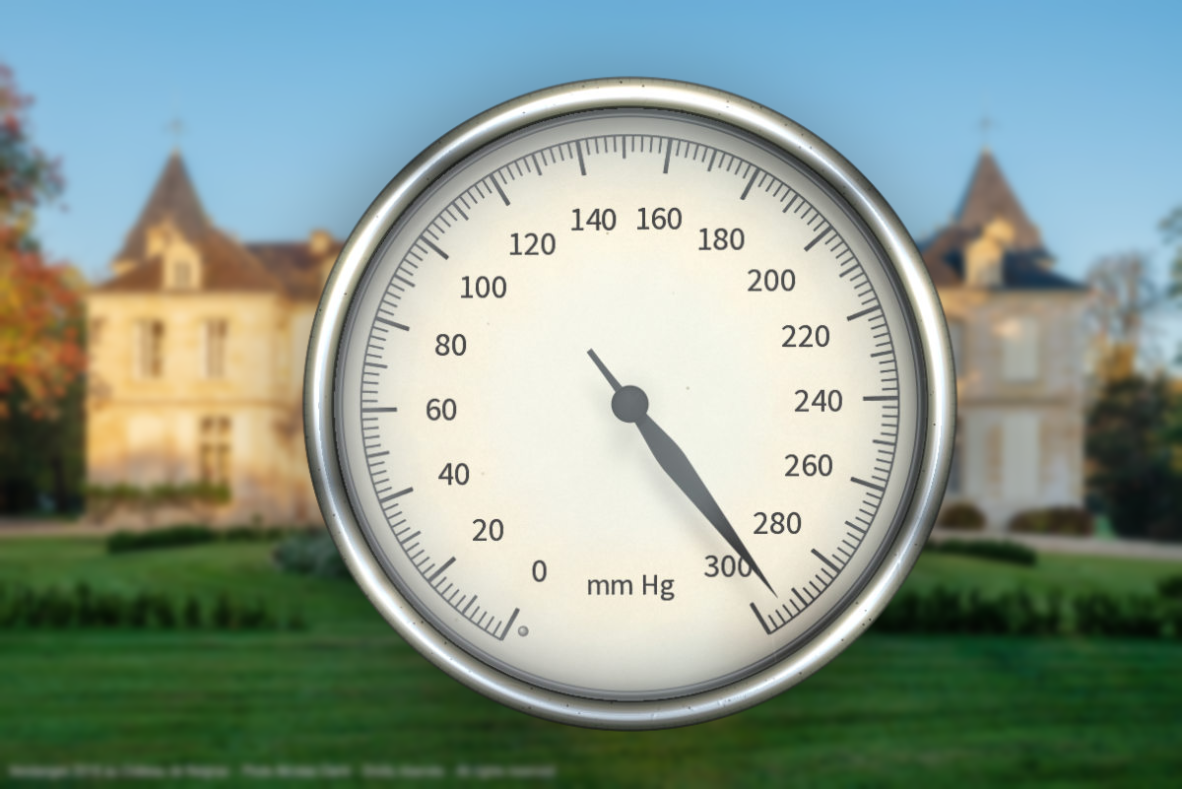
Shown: 294
